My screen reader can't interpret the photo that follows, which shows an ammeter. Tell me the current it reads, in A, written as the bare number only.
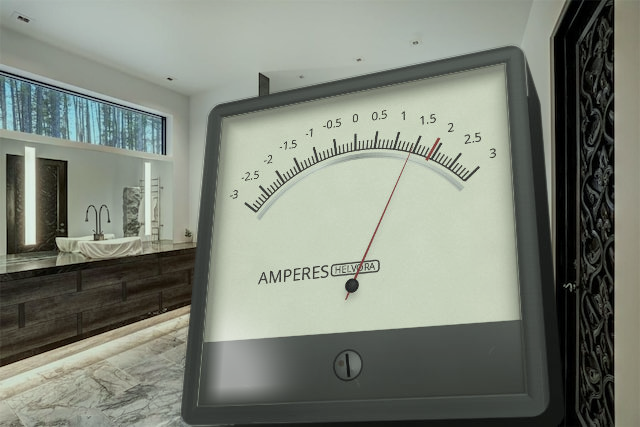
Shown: 1.5
